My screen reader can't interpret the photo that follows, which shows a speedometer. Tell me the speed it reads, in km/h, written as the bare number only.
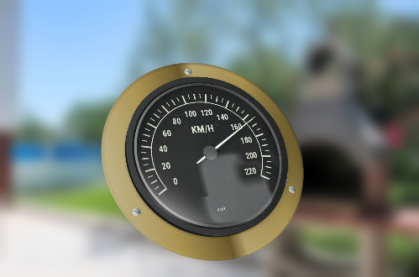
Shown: 165
